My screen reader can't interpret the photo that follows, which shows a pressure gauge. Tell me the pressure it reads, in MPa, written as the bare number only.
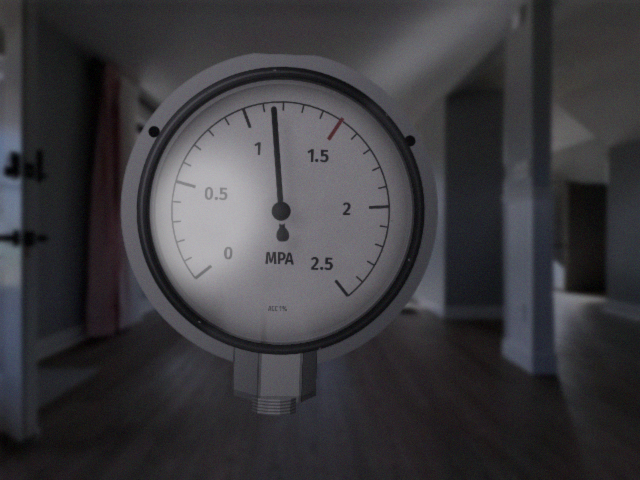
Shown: 1.15
